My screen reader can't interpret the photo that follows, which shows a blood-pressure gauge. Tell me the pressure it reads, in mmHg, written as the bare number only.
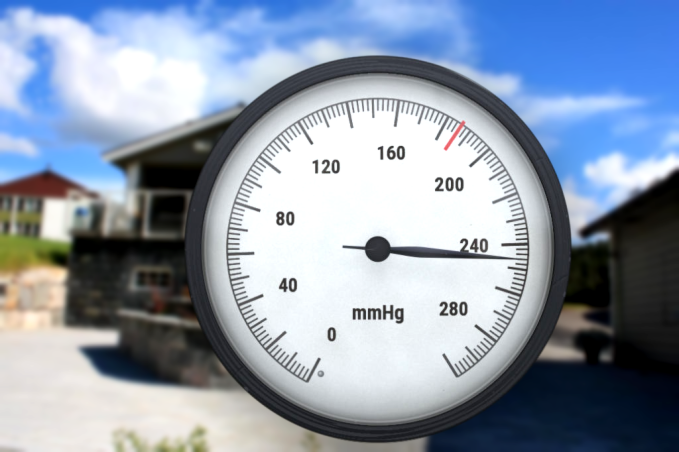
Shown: 246
